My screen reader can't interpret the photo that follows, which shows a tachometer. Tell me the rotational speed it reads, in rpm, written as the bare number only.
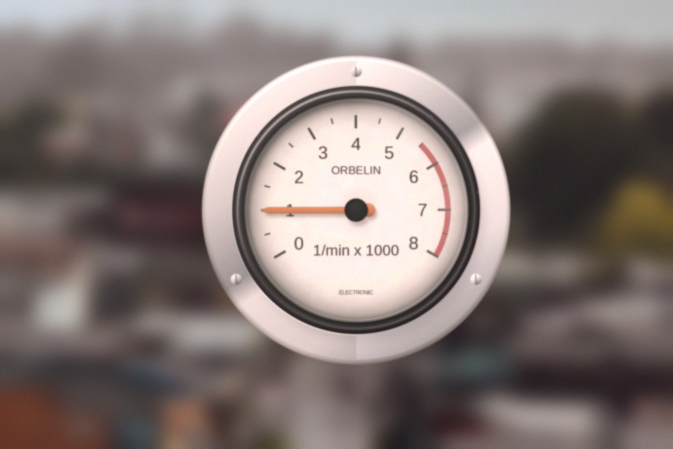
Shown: 1000
